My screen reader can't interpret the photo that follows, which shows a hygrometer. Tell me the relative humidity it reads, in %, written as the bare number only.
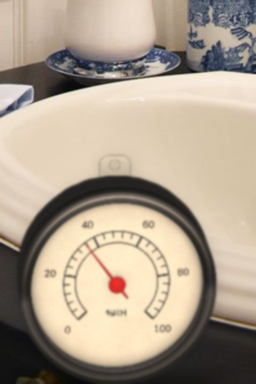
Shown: 36
